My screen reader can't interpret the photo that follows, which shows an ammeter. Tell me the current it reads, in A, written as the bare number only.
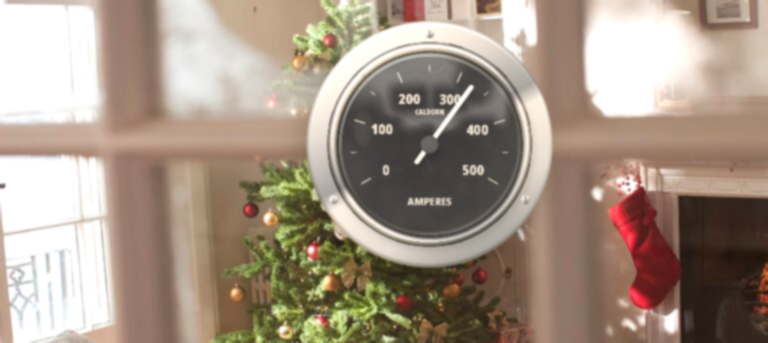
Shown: 325
